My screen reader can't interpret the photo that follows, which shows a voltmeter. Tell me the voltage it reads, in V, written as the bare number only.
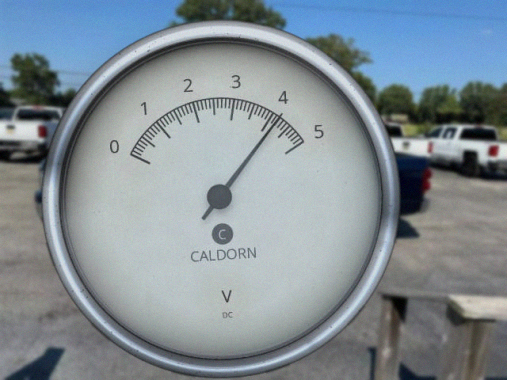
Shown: 4.2
